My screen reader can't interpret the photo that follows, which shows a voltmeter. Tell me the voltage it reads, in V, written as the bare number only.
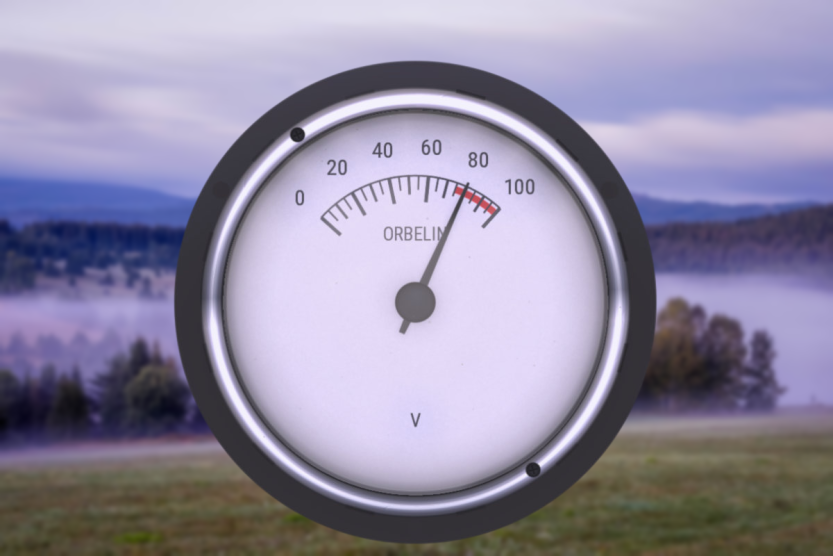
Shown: 80
